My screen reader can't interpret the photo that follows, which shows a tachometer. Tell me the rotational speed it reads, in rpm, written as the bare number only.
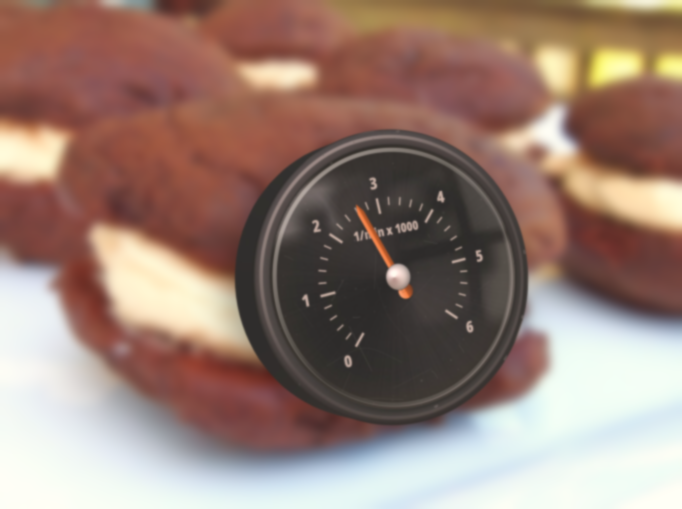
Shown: 2600
